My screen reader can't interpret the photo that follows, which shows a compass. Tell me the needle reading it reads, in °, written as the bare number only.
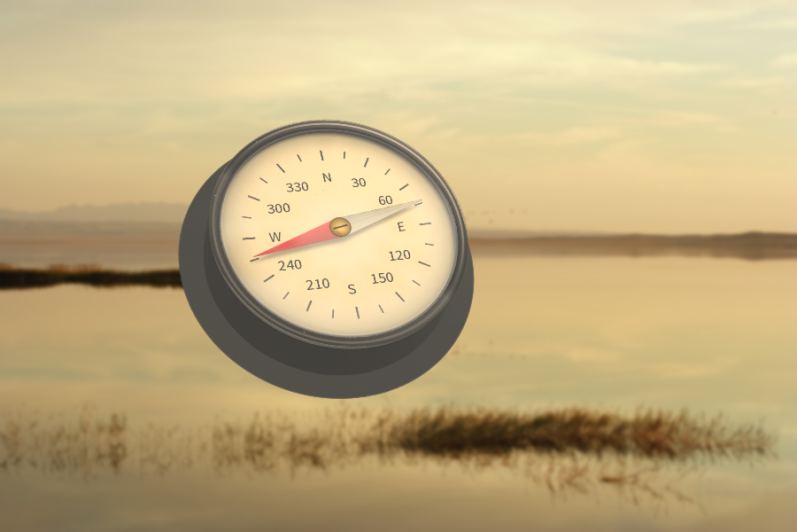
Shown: 255
